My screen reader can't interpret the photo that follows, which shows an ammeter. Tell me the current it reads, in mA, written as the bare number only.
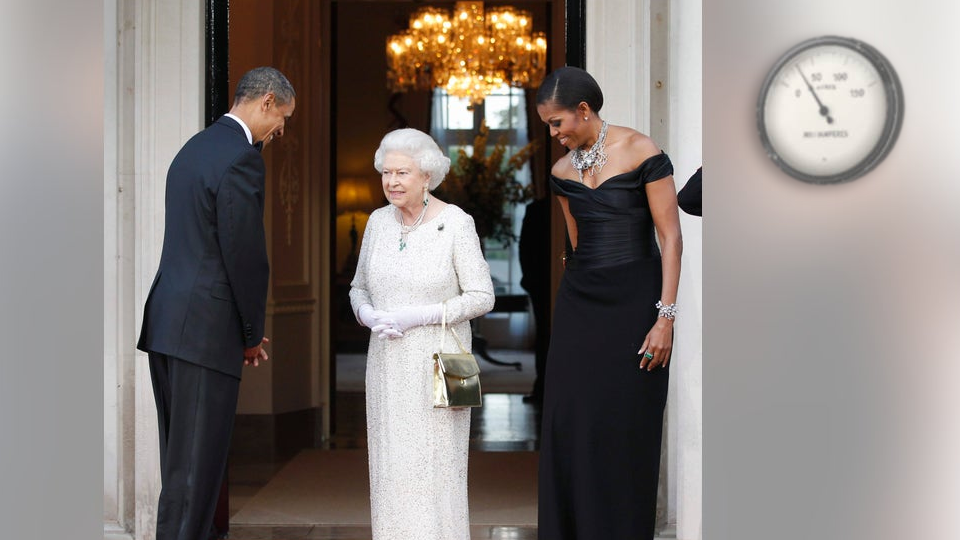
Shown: 30
